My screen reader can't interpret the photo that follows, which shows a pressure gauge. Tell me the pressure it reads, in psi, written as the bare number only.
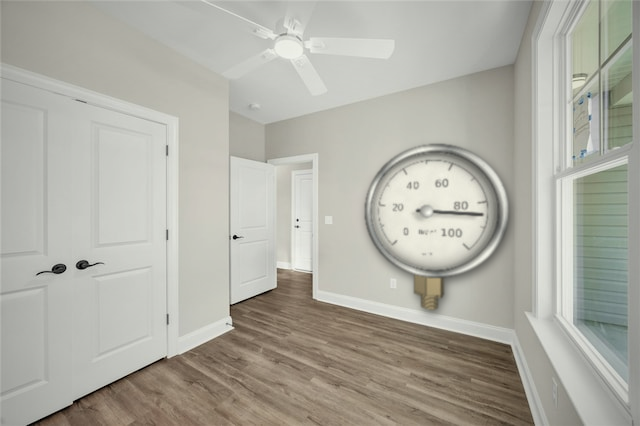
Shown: 85
